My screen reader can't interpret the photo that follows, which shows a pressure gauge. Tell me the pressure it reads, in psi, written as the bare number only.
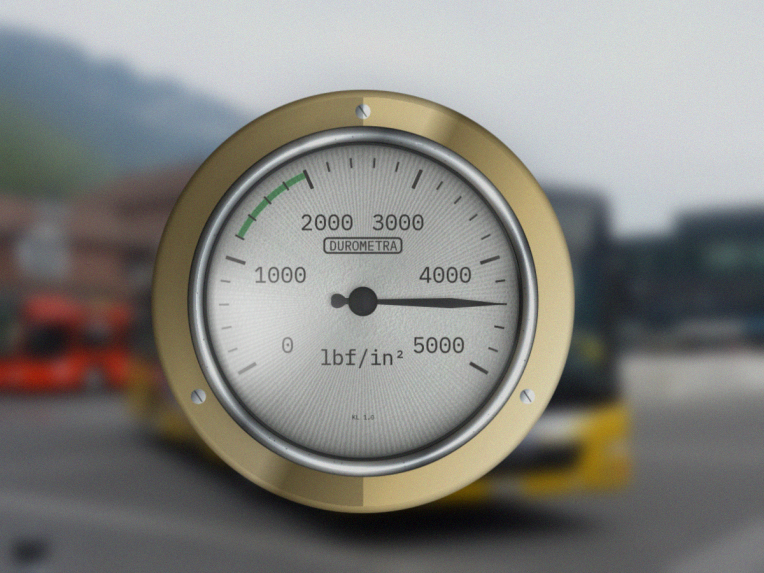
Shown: 4400
